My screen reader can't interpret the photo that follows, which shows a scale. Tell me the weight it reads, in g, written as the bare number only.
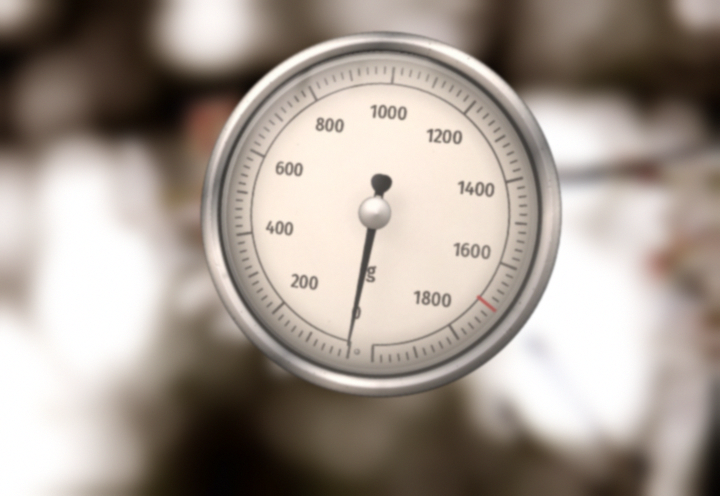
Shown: 0
